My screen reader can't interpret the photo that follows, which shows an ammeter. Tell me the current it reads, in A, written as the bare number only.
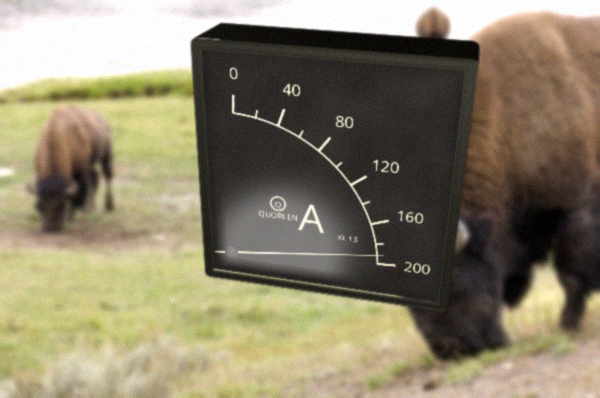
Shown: 190
